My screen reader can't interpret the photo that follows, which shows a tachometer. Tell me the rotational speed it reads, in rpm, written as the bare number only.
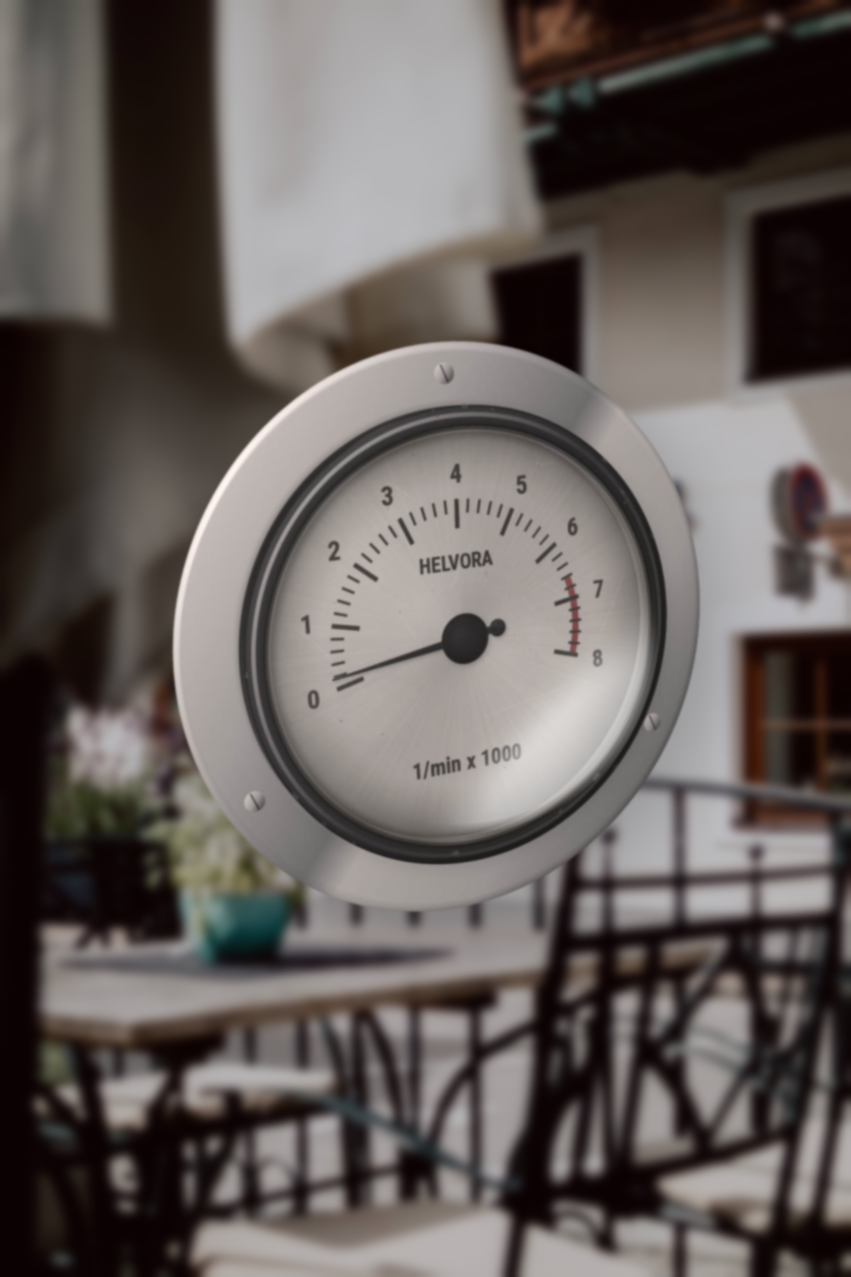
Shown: 200
